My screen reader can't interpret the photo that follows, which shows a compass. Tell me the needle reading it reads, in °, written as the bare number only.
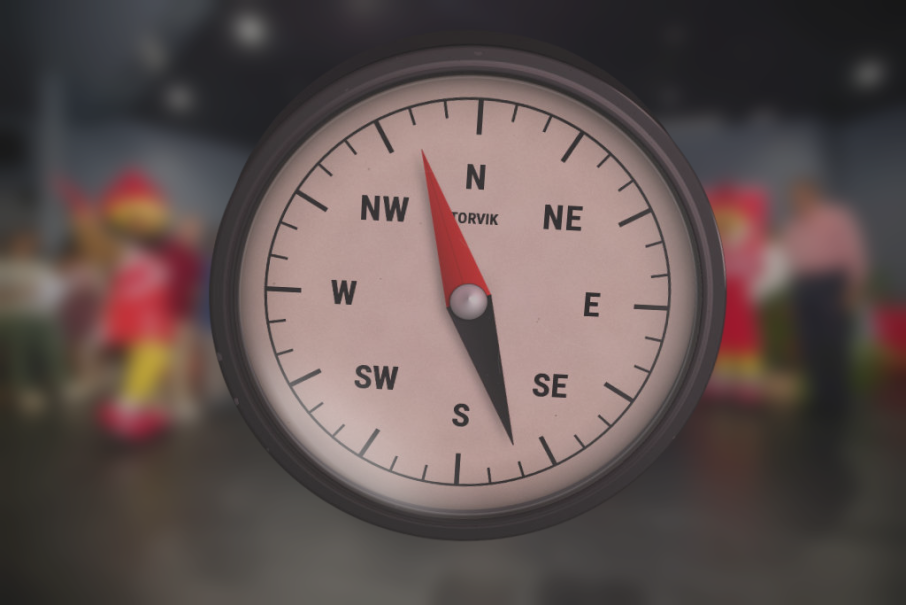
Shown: 340
